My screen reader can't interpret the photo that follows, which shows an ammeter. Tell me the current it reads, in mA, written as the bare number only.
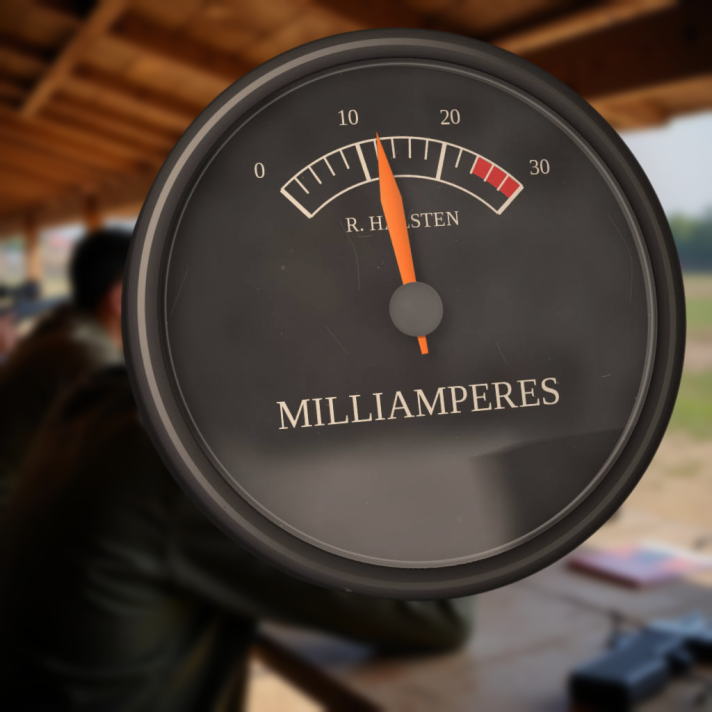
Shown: 12
